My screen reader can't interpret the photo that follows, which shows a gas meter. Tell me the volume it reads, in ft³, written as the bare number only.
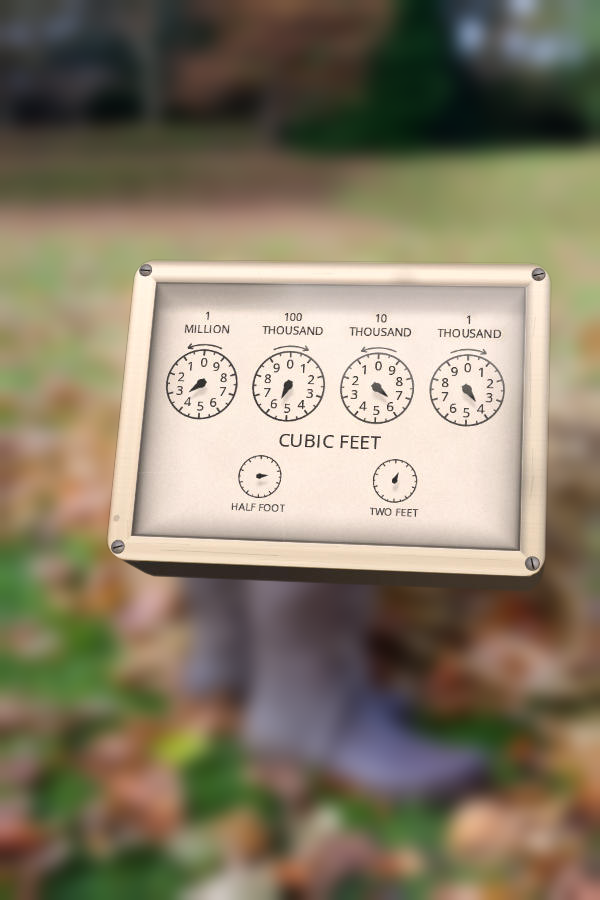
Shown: 356400
